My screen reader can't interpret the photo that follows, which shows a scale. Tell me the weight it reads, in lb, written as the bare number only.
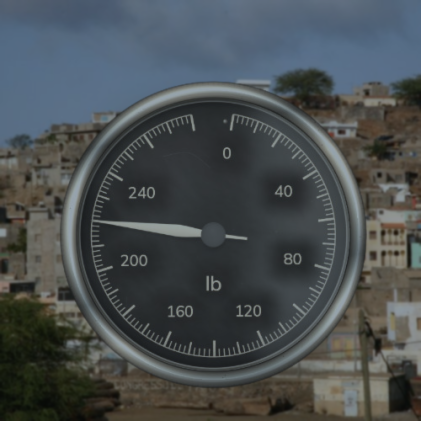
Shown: 220
